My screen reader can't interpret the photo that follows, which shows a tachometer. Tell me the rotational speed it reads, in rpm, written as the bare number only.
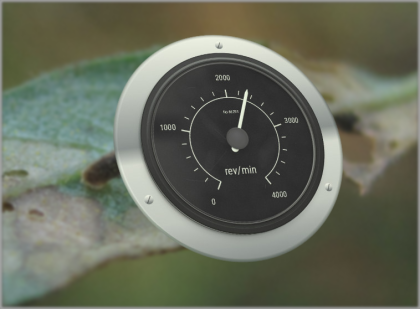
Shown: 2300
